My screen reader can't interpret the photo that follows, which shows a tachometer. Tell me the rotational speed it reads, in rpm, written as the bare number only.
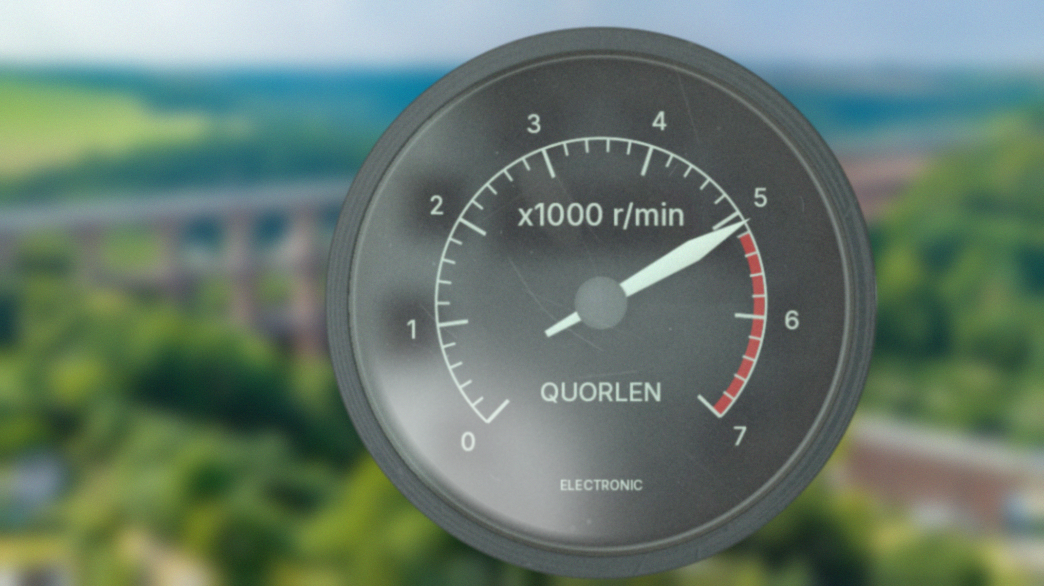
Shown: 5100
